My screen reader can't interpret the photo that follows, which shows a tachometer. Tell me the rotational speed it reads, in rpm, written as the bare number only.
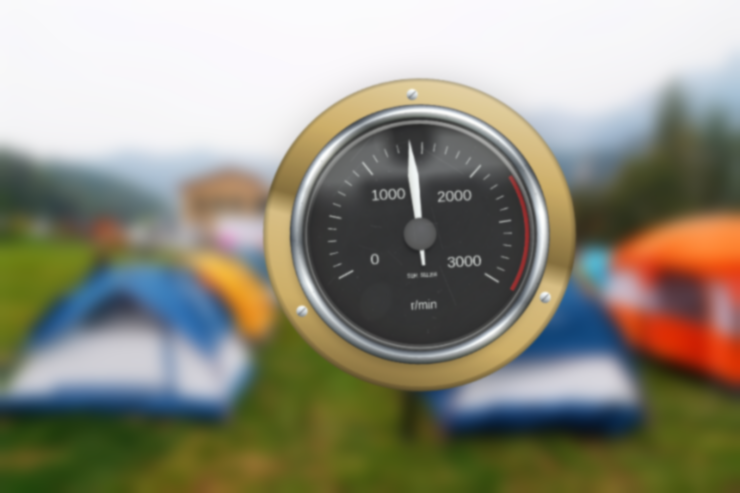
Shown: 1400
